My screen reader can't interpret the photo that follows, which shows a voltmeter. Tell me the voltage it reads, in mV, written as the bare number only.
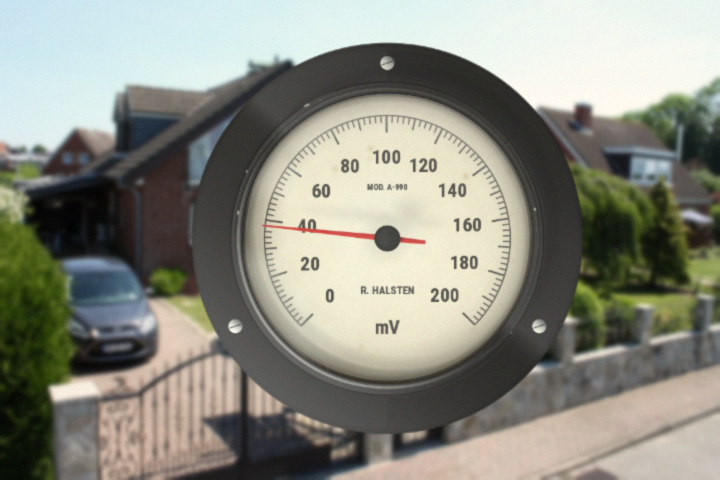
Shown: 38
